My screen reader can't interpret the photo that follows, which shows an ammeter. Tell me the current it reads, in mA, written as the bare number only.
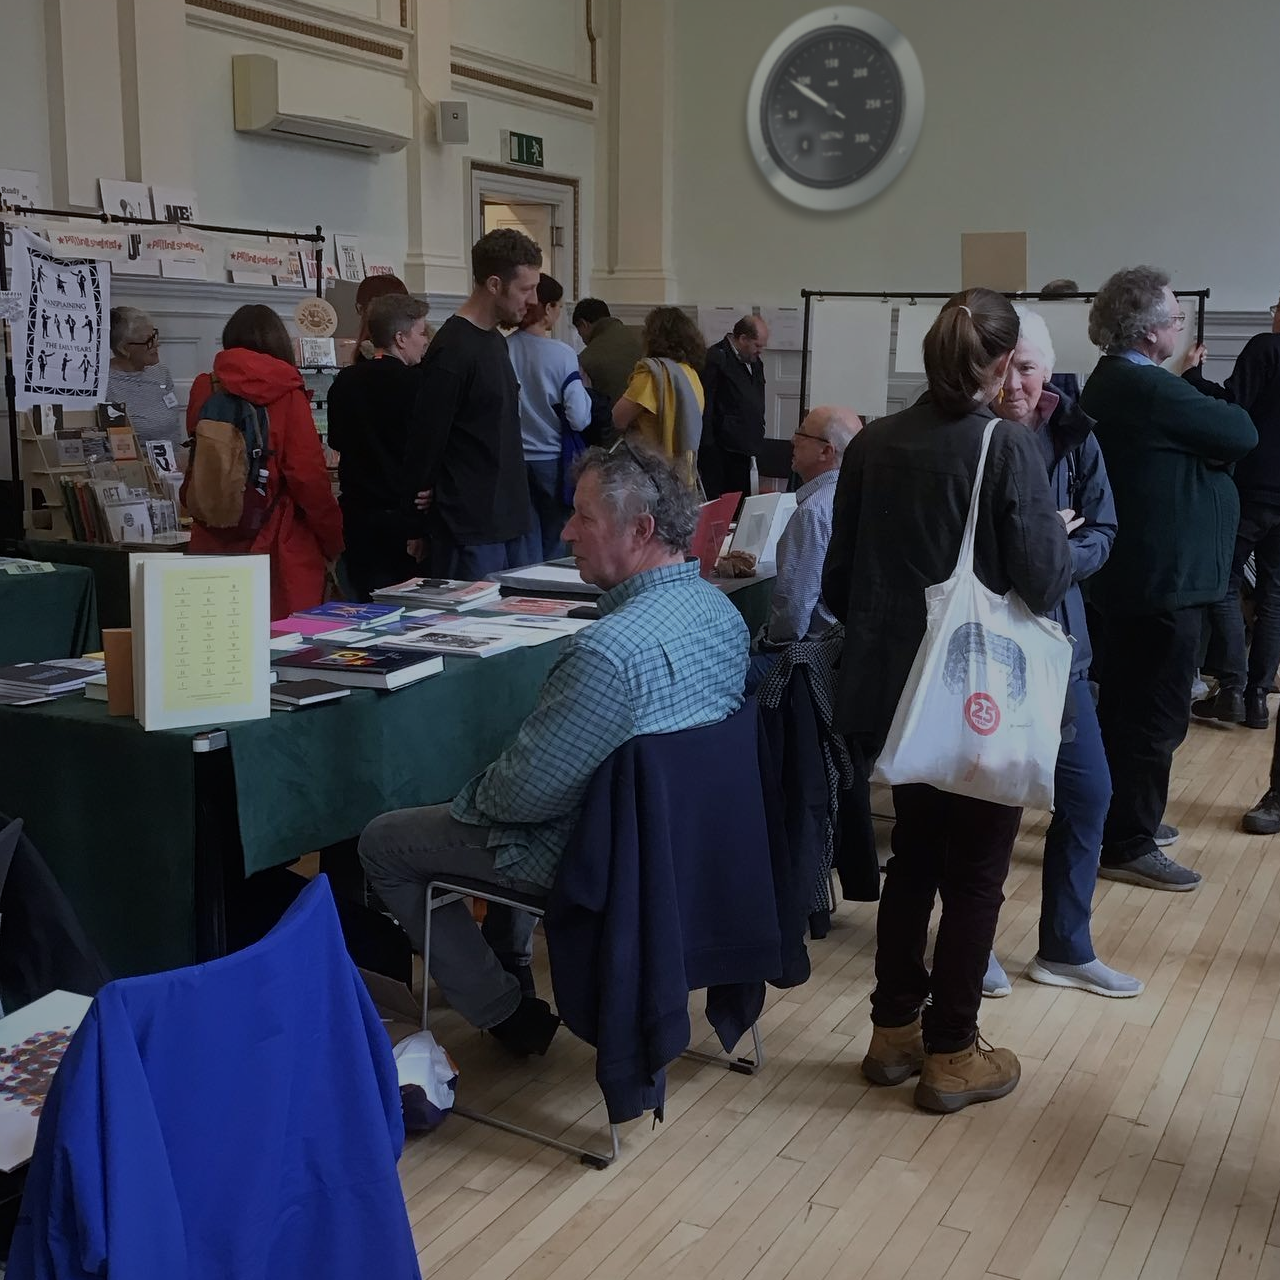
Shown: 90
